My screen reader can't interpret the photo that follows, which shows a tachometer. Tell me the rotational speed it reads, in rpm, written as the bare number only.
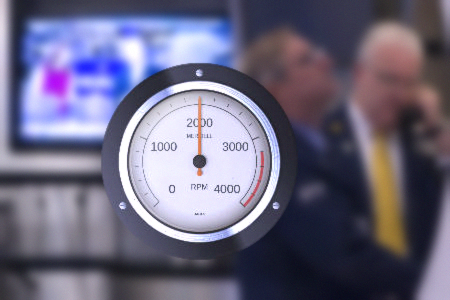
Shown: 2000
